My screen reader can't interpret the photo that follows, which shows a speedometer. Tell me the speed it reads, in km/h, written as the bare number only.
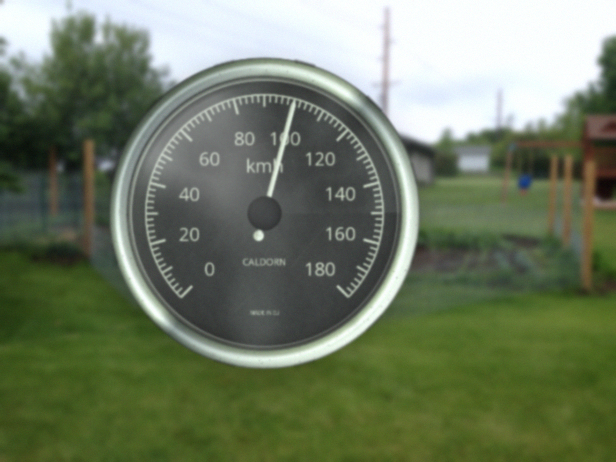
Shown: 100
